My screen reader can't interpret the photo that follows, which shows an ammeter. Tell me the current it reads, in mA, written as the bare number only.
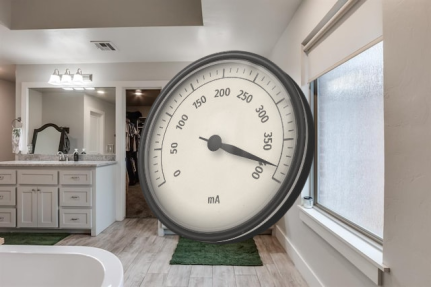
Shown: 385
